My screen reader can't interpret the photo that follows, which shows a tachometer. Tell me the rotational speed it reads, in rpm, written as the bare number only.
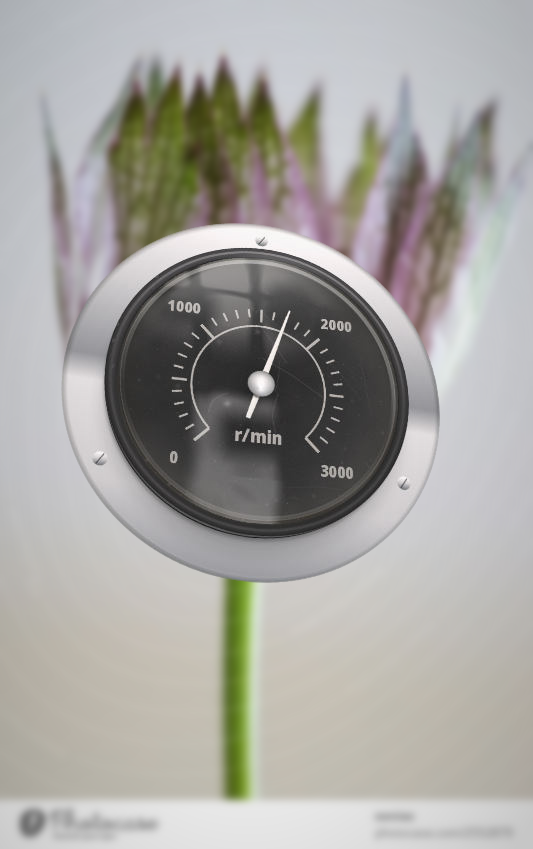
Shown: 1700
